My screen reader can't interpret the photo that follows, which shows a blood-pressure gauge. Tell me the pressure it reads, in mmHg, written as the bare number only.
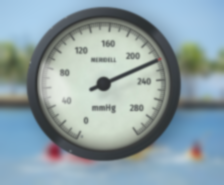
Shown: 220
